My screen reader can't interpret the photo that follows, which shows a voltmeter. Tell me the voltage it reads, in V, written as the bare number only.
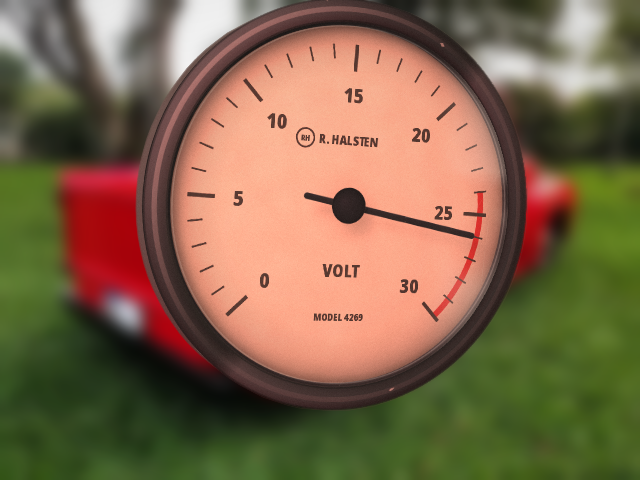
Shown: 26
